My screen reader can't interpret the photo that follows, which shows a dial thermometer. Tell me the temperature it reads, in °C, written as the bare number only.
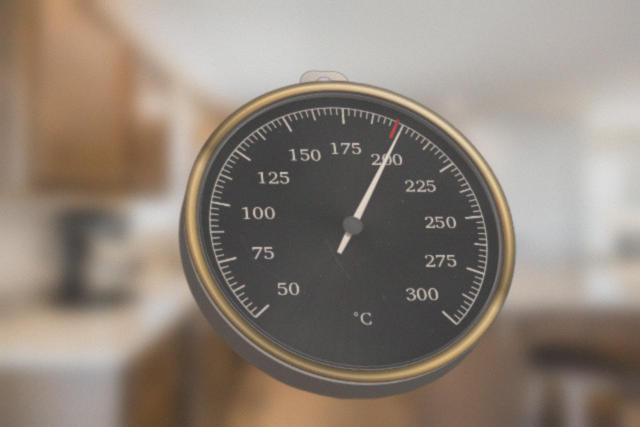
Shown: 200
